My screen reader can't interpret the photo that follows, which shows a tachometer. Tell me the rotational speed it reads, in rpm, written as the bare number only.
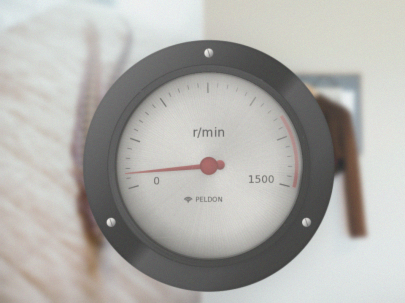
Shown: 75
